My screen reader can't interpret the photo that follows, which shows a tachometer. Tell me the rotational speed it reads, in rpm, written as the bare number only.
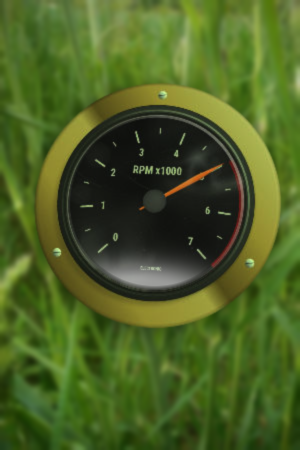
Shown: 5000
